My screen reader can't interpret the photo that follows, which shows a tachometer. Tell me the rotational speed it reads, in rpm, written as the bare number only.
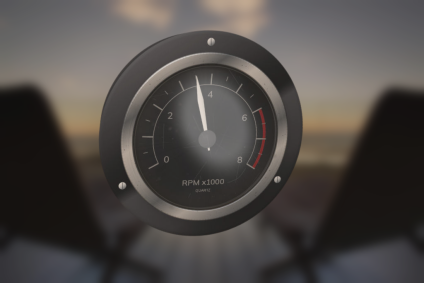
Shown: 3500
